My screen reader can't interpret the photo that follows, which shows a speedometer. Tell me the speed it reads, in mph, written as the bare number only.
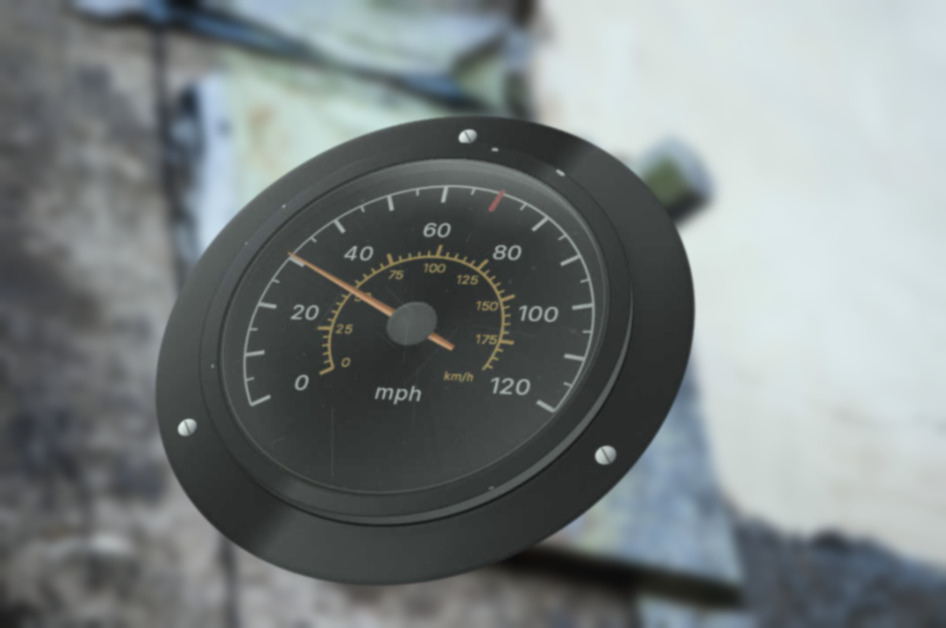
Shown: 30
